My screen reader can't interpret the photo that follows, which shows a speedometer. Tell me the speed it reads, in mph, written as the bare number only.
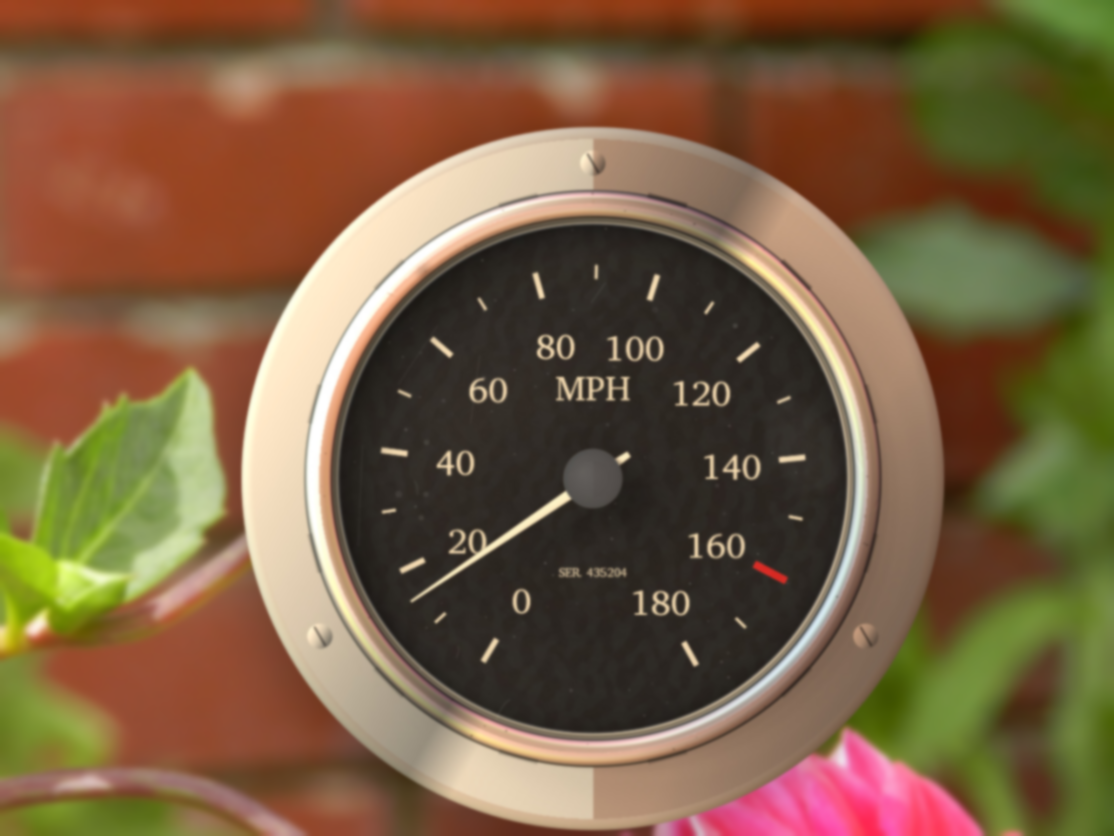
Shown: 15
